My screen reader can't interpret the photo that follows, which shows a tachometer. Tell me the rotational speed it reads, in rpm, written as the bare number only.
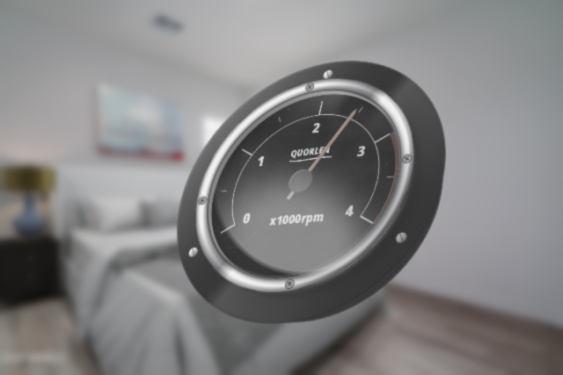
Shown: 2500
